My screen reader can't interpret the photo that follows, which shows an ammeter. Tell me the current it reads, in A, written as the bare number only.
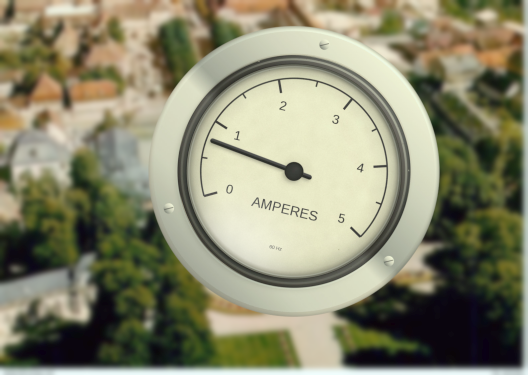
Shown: 0.75
